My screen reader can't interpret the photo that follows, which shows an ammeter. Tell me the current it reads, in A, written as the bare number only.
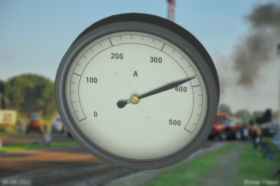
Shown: 380
